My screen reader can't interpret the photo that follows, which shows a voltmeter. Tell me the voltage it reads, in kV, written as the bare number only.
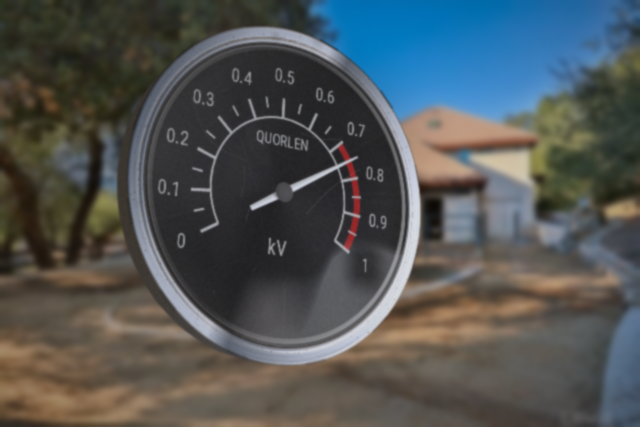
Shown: 0.75
